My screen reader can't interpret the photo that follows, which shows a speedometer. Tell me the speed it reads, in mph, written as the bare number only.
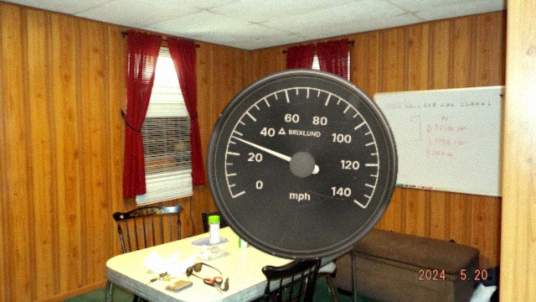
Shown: 27.5
